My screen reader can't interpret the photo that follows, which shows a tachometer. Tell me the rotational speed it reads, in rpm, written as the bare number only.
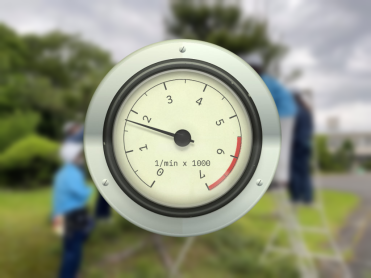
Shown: 1750
